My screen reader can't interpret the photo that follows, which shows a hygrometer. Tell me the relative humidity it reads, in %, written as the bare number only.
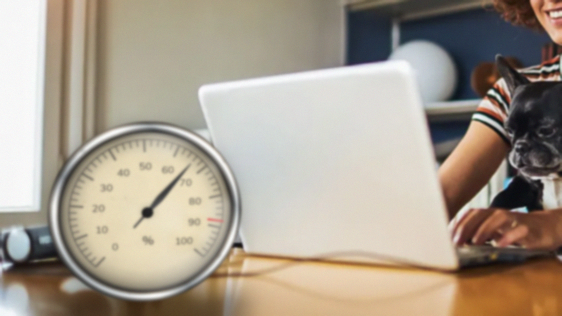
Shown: 66
